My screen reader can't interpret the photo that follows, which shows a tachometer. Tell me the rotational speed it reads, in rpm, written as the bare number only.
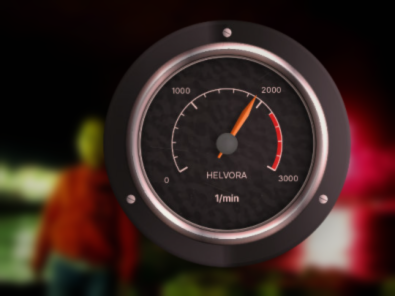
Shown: 1900
